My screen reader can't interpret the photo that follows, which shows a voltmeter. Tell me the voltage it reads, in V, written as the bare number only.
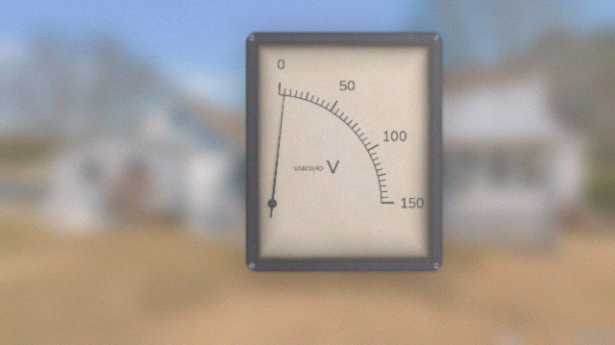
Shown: 5
